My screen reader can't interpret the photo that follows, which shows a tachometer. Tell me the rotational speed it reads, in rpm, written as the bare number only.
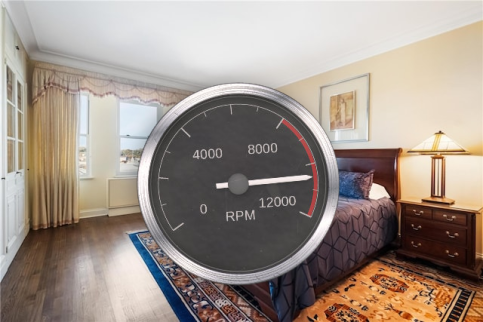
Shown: 10500
